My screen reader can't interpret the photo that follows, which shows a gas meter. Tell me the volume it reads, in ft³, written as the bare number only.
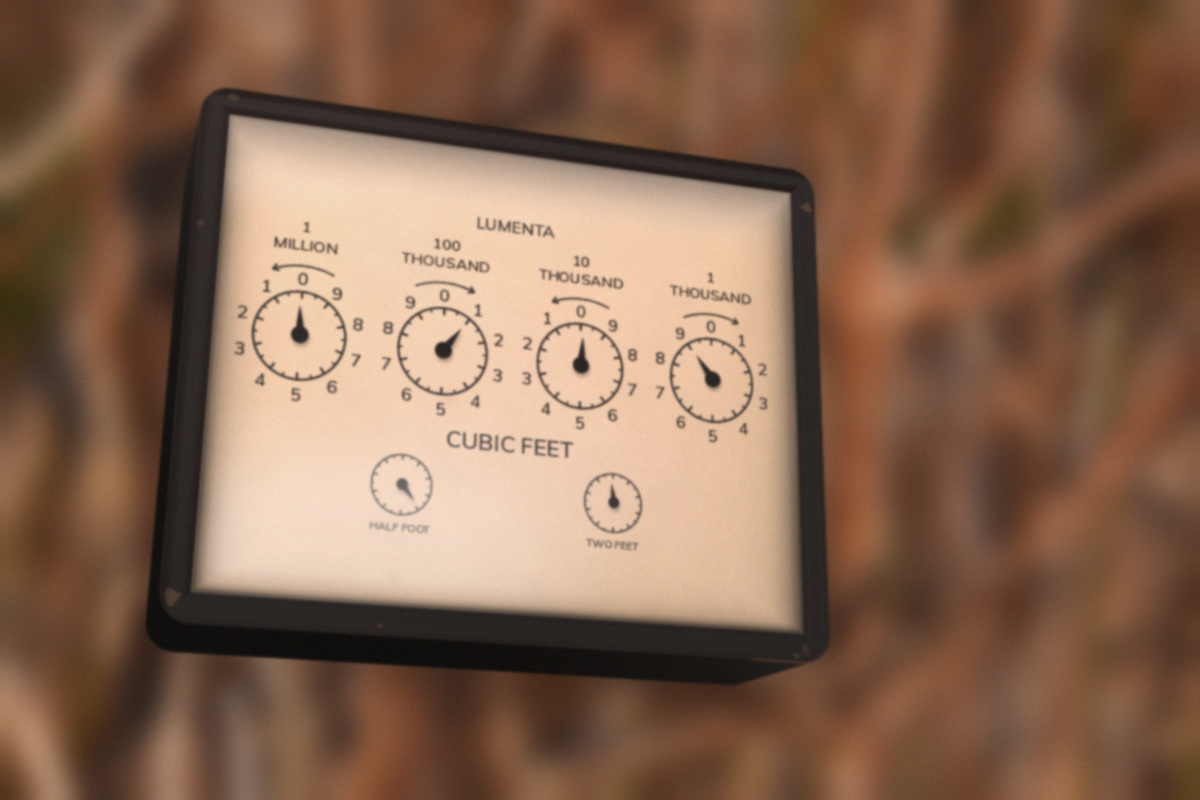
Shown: 9900
